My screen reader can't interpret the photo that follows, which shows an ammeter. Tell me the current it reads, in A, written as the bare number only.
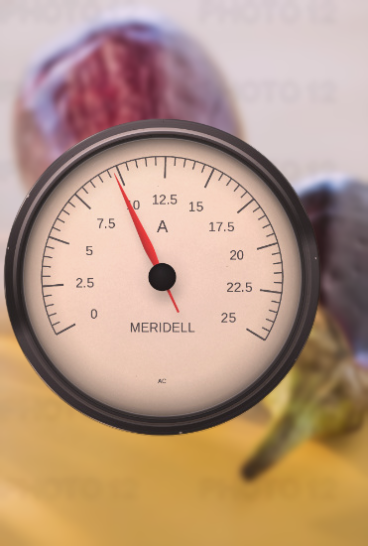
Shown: 9.75
